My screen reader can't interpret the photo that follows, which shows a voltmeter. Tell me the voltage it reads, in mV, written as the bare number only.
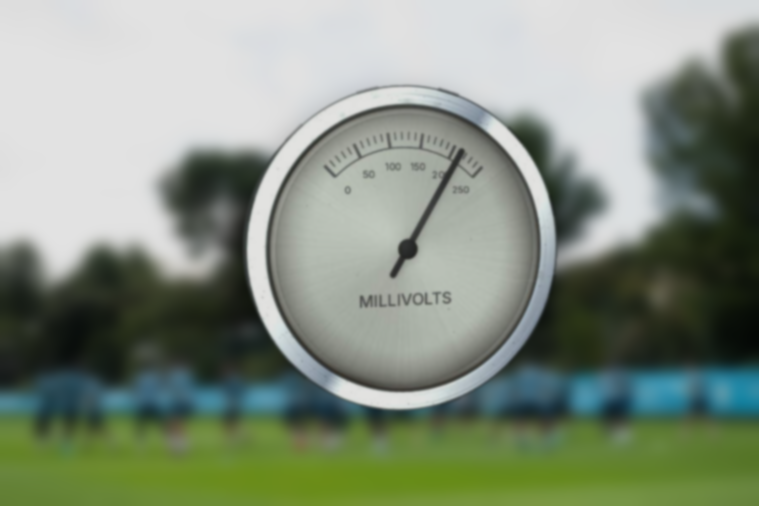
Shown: 210
